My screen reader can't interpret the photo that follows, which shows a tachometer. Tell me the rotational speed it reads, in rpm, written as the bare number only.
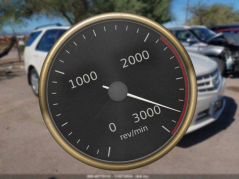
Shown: 2800
